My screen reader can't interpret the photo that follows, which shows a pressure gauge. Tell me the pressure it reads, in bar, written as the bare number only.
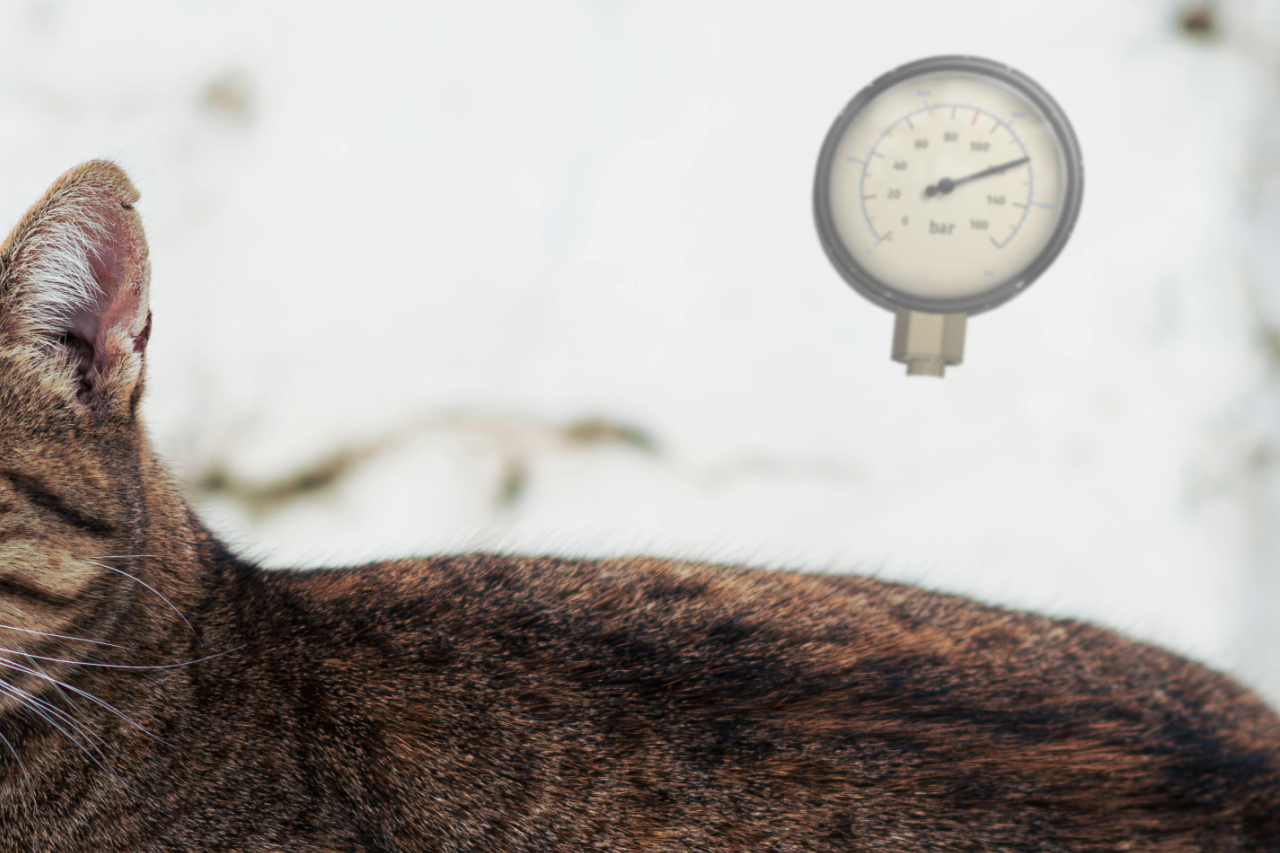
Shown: 120
